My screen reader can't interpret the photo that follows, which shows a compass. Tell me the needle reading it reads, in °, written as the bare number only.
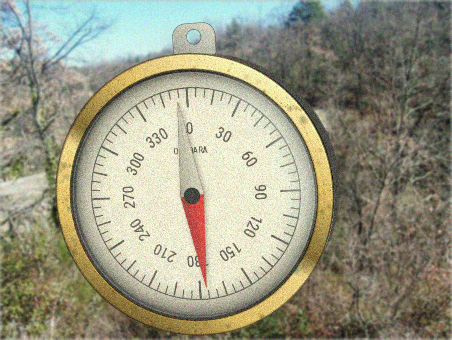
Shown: 175
